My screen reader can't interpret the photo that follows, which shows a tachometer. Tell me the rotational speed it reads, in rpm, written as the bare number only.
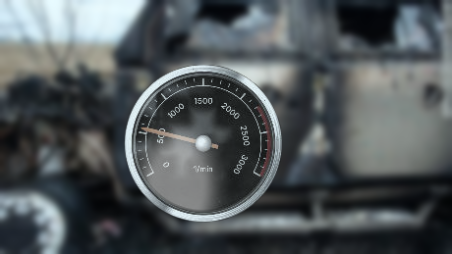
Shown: 550
